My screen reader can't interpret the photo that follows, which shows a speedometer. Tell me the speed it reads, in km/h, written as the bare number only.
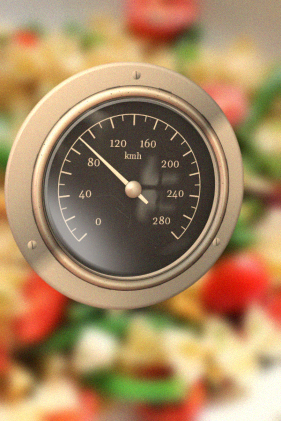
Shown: 90
